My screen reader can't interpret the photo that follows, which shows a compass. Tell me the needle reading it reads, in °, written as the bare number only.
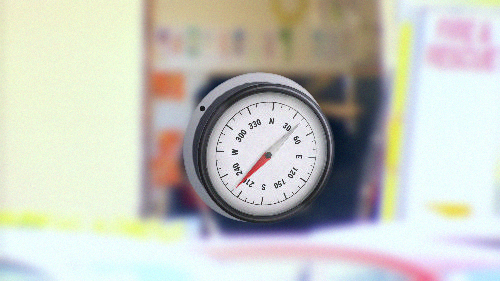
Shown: 220
